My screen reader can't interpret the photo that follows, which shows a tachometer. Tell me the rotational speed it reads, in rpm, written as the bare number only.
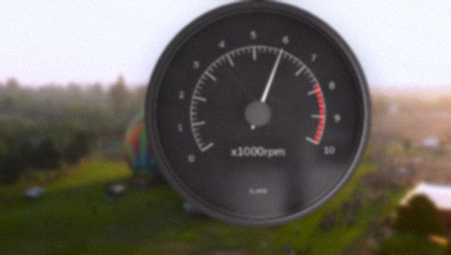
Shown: 6000
